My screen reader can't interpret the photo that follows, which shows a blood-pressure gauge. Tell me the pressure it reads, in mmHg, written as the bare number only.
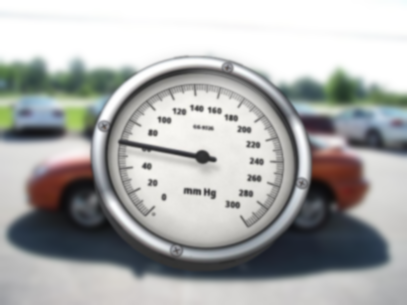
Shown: 60
